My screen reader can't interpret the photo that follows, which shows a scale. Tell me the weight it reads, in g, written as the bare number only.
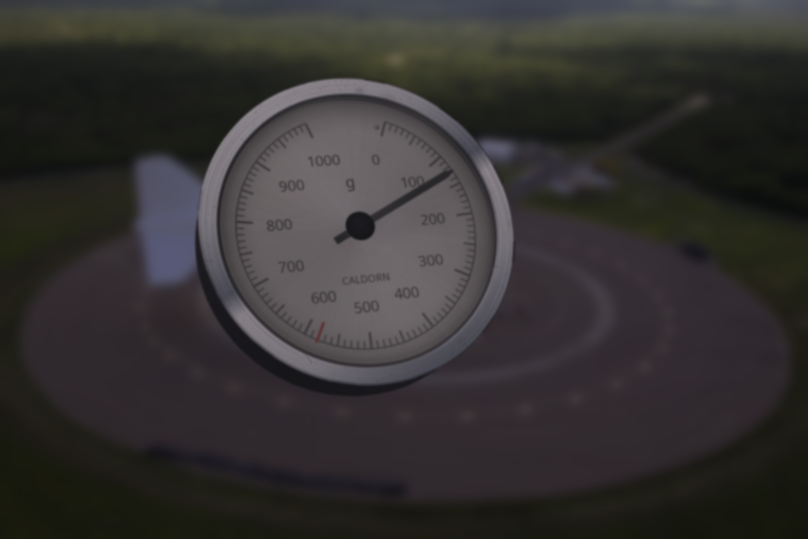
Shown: 130
